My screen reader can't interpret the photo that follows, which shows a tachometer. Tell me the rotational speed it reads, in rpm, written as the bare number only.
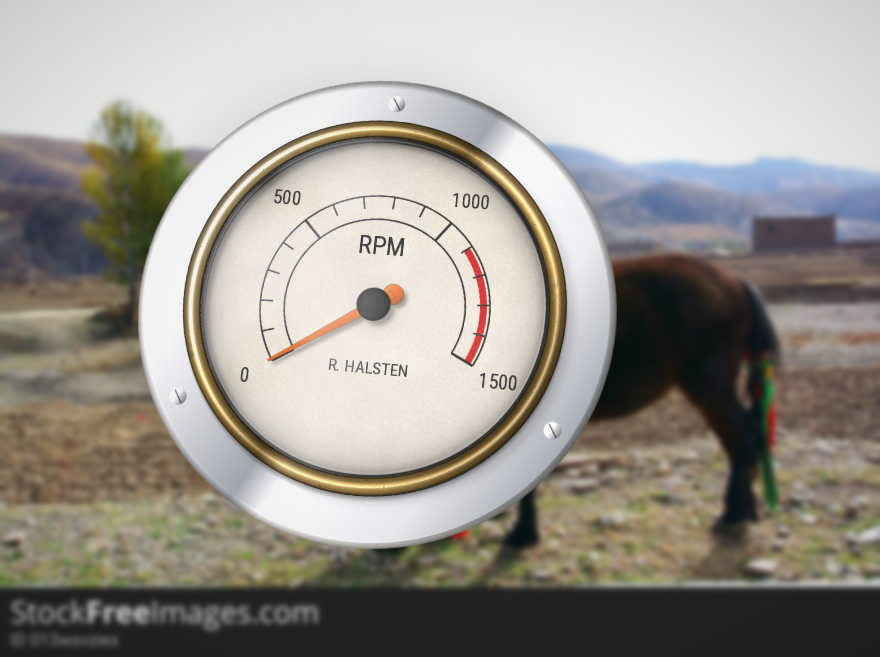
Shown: 0
